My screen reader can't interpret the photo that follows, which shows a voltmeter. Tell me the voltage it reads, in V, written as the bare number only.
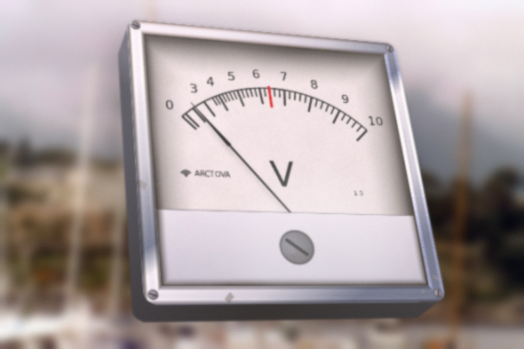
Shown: 2
